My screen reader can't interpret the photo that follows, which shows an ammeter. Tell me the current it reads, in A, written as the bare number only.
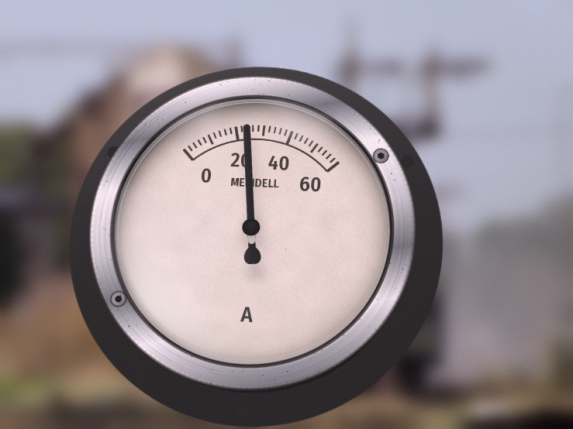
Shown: 24
